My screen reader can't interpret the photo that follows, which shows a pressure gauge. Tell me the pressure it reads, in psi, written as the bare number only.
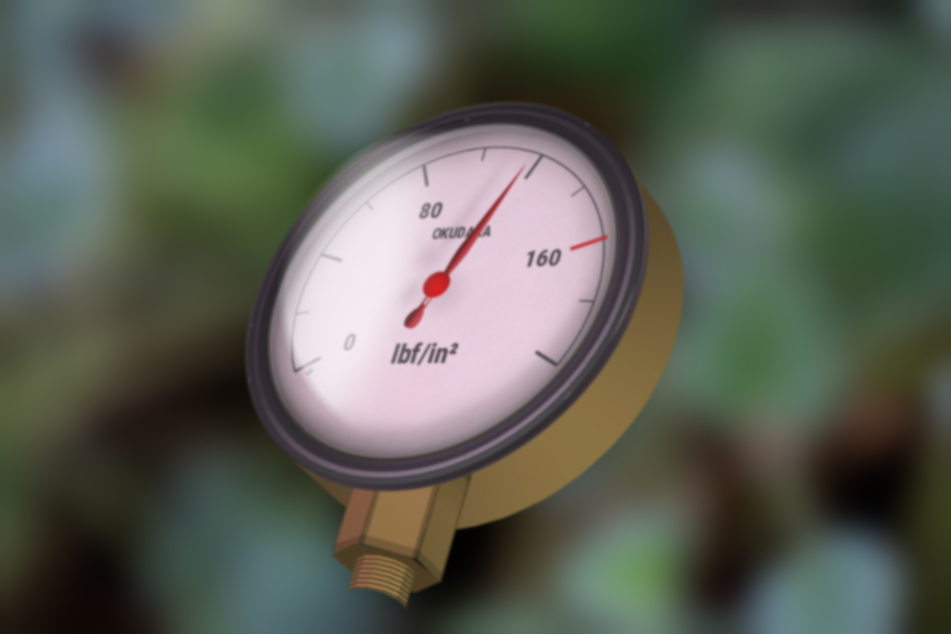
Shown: 120
